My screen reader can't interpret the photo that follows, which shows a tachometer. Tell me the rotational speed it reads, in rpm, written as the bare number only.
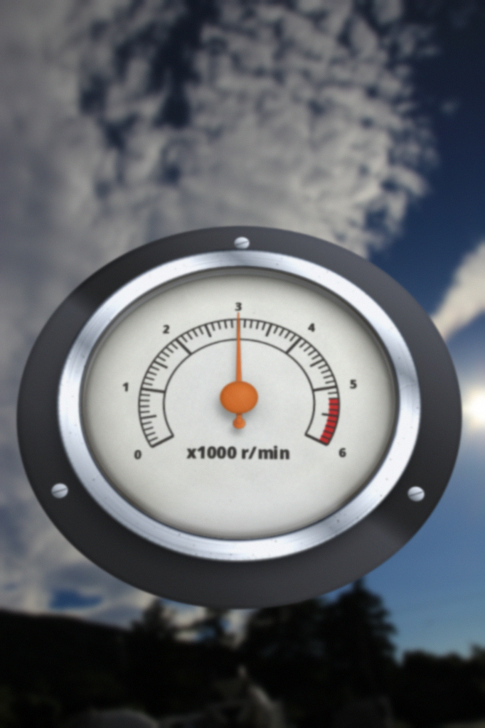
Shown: 3000
